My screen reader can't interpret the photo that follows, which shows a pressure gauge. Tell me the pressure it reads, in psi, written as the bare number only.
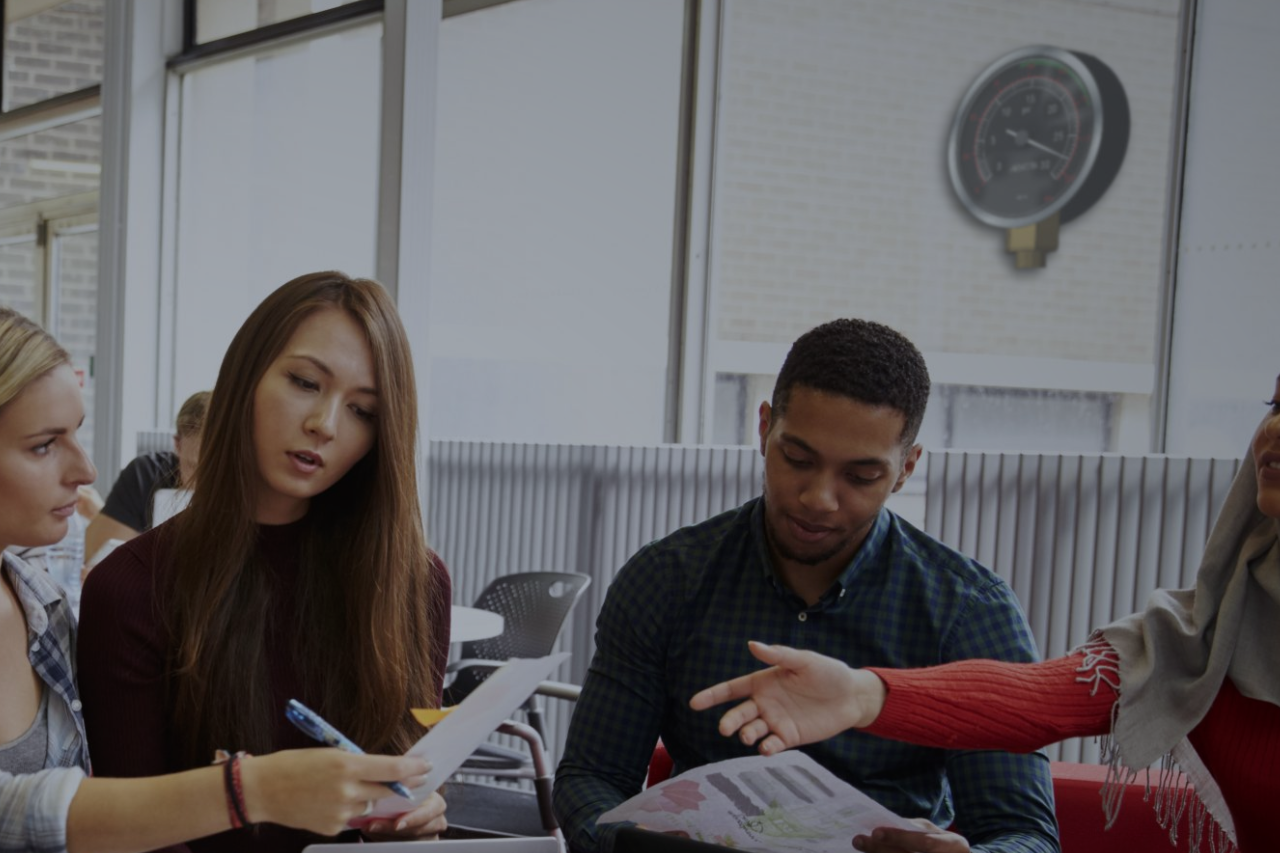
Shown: 27.5
